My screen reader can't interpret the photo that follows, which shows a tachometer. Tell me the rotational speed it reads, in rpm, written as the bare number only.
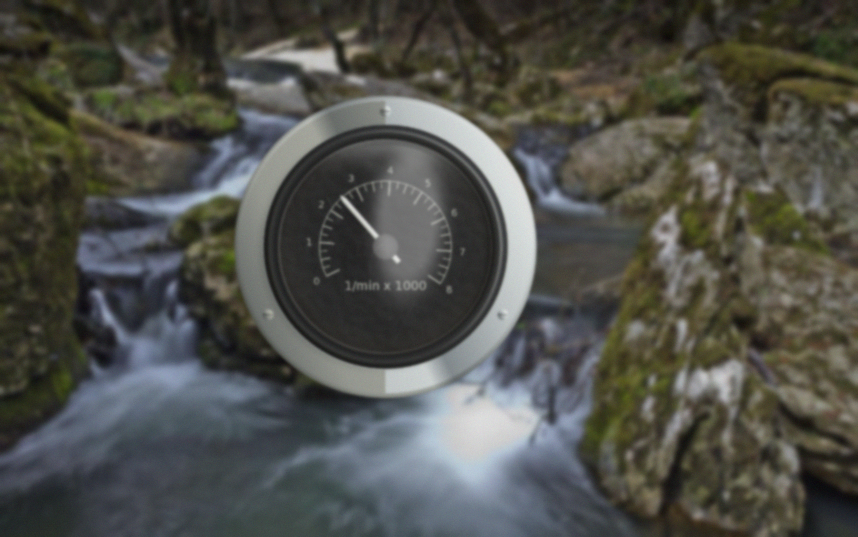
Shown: 2500
